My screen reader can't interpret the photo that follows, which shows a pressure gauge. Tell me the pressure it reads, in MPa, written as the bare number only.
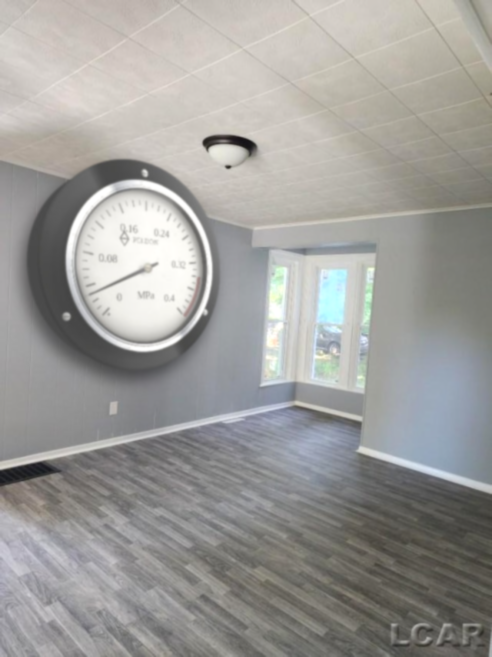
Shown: 0.03
